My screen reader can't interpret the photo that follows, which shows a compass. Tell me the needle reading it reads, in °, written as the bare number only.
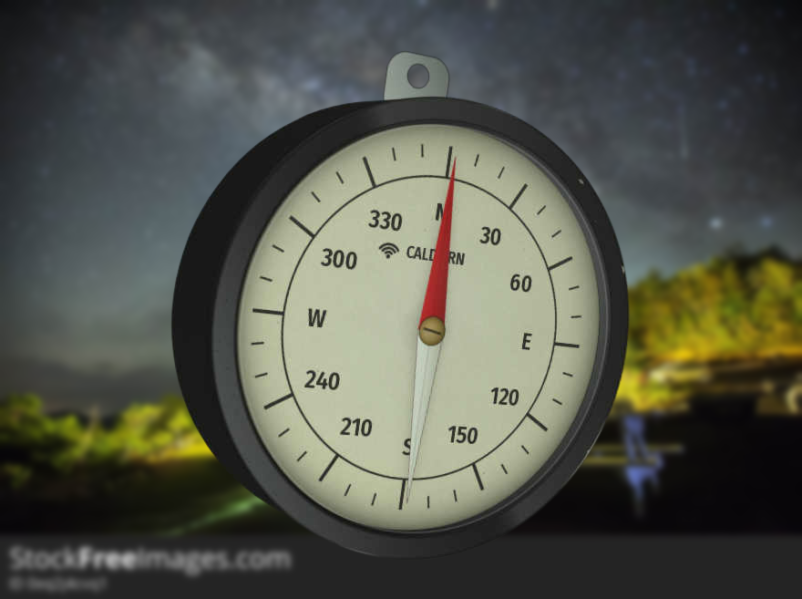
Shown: 0
